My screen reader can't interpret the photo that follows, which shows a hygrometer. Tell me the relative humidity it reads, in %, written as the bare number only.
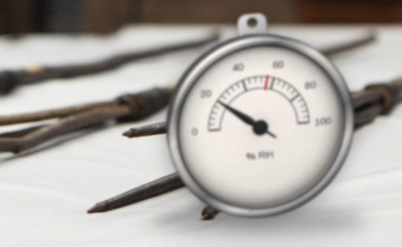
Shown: 20
